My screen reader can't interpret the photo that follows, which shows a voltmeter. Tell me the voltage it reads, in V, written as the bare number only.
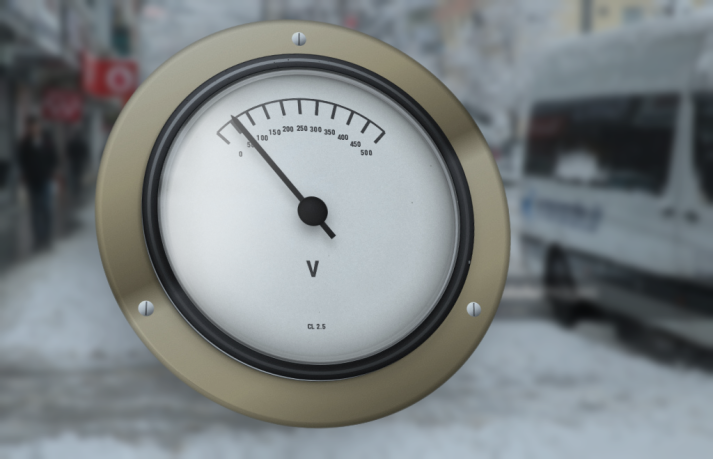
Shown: 50
